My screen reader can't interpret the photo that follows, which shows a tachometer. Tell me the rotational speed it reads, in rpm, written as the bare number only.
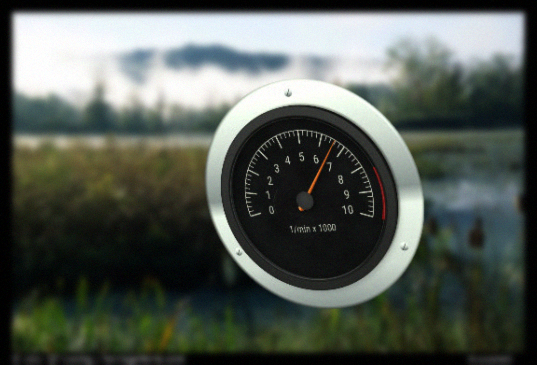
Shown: 6600
